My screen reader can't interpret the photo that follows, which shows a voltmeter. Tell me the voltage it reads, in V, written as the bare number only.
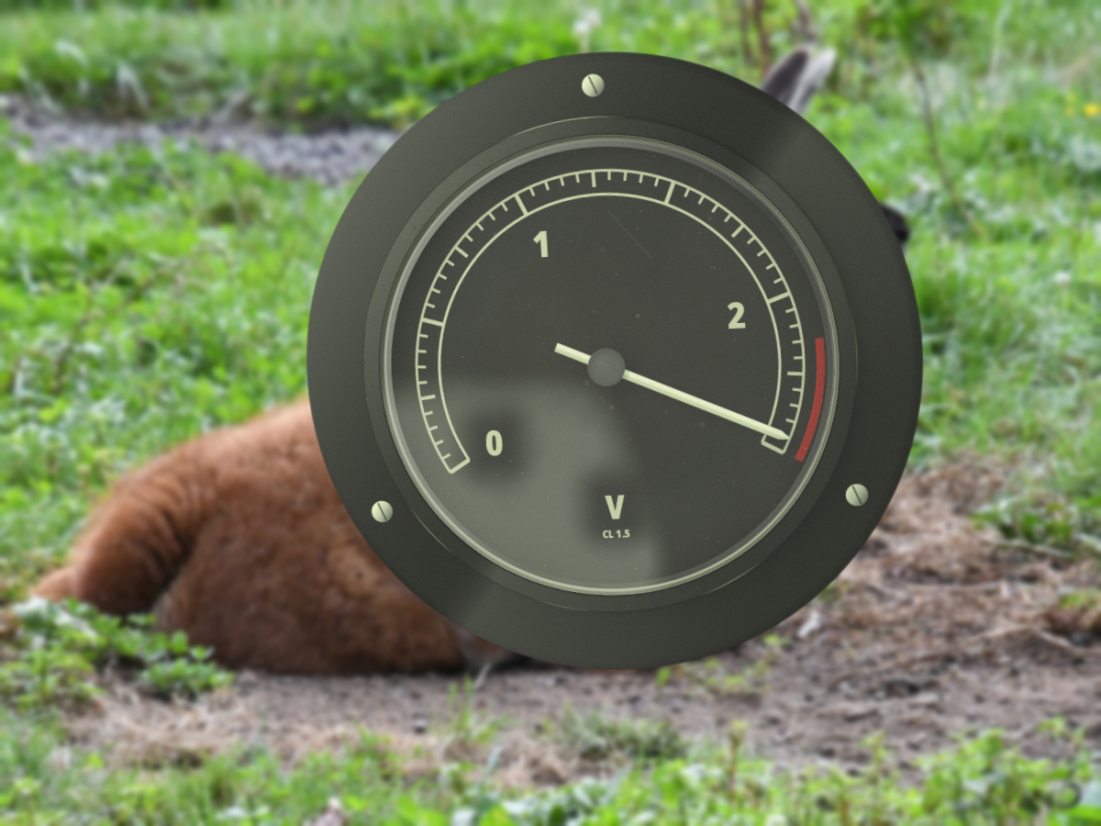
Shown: 2.45
